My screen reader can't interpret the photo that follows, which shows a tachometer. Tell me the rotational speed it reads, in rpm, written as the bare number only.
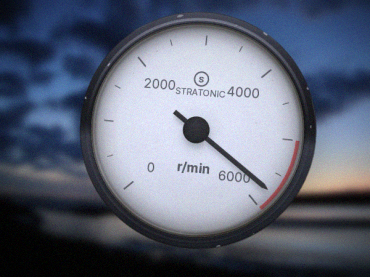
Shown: 5750
